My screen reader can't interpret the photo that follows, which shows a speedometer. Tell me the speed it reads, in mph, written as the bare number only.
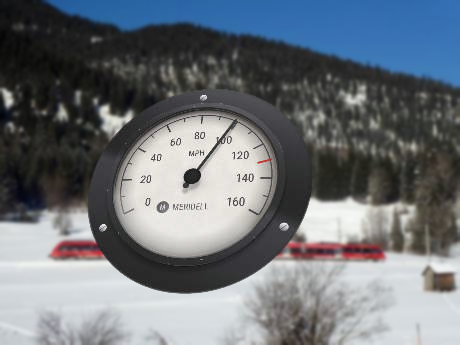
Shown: 100
